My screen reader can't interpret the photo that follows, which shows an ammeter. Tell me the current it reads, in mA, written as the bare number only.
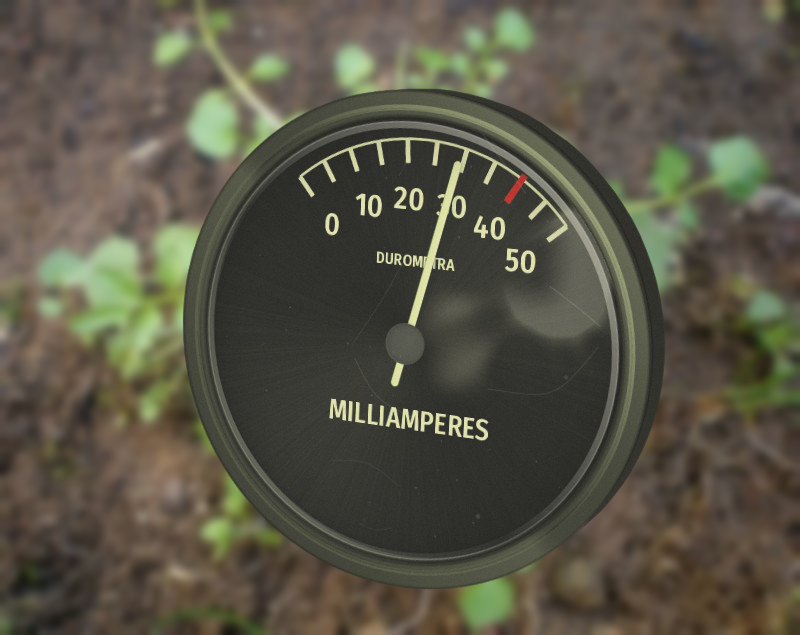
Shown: 30
